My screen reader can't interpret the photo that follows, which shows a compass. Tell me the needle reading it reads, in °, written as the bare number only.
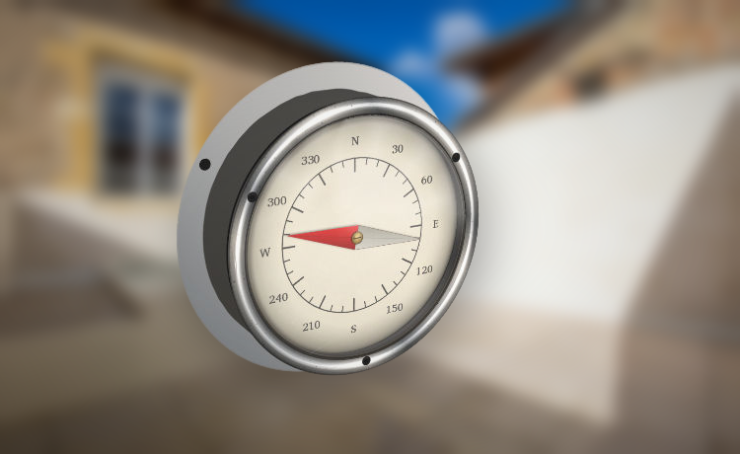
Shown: 280
